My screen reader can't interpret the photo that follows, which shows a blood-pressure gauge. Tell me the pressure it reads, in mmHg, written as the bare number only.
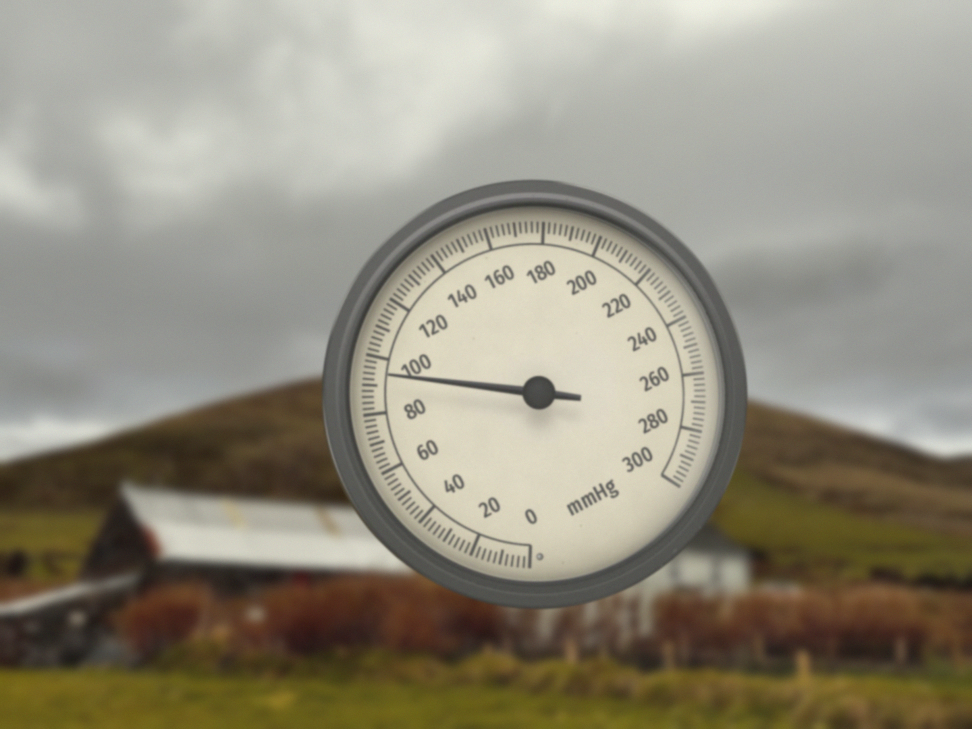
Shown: 94
